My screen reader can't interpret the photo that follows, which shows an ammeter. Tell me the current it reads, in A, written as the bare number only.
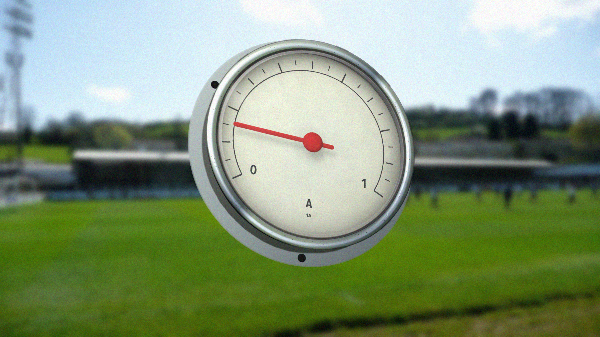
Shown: 0.15
